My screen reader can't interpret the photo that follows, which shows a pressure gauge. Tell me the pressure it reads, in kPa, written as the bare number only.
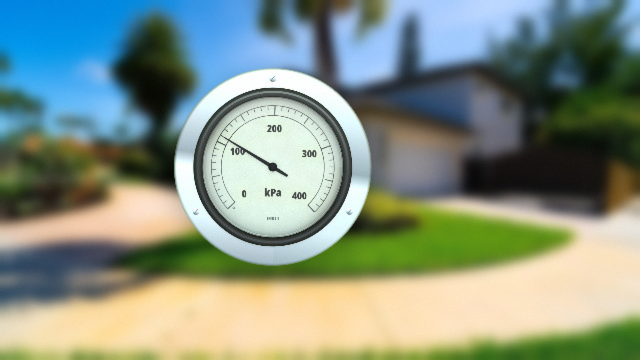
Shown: 110
